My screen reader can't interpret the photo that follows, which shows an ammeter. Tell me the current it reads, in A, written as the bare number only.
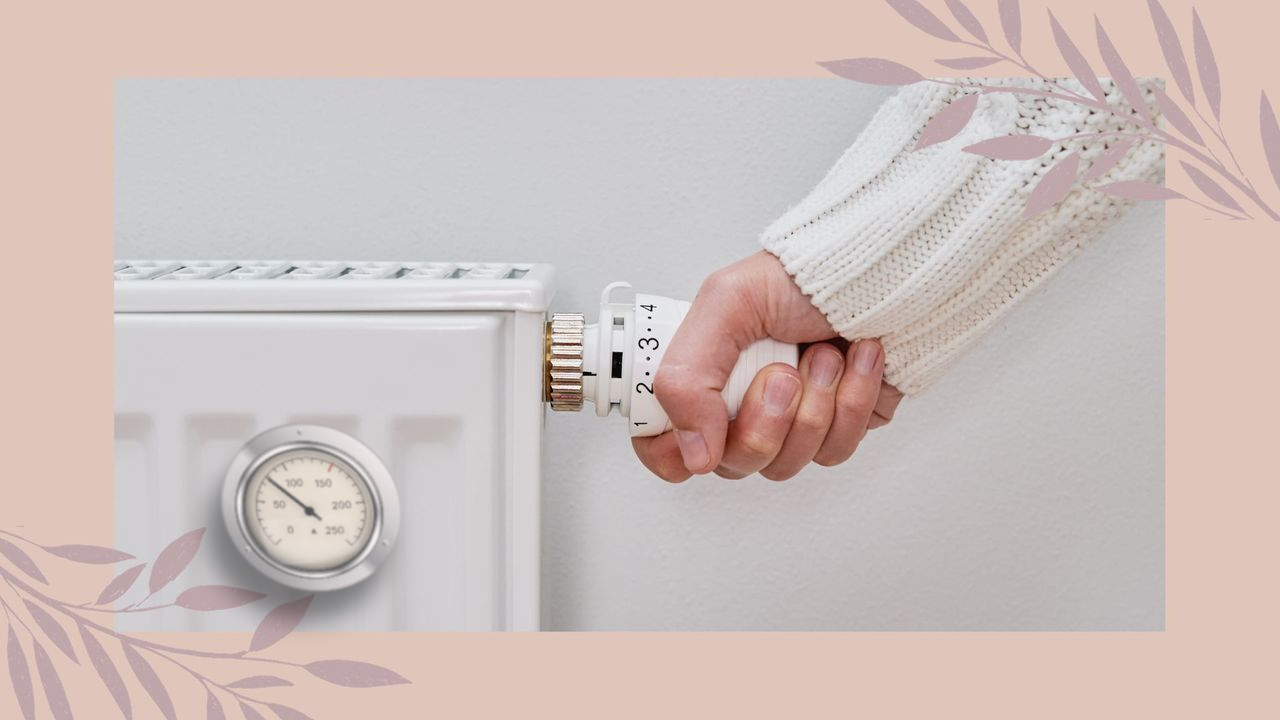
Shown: 80
